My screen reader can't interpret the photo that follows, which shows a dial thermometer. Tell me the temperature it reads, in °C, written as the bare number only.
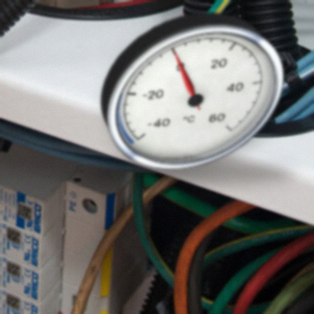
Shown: 0
